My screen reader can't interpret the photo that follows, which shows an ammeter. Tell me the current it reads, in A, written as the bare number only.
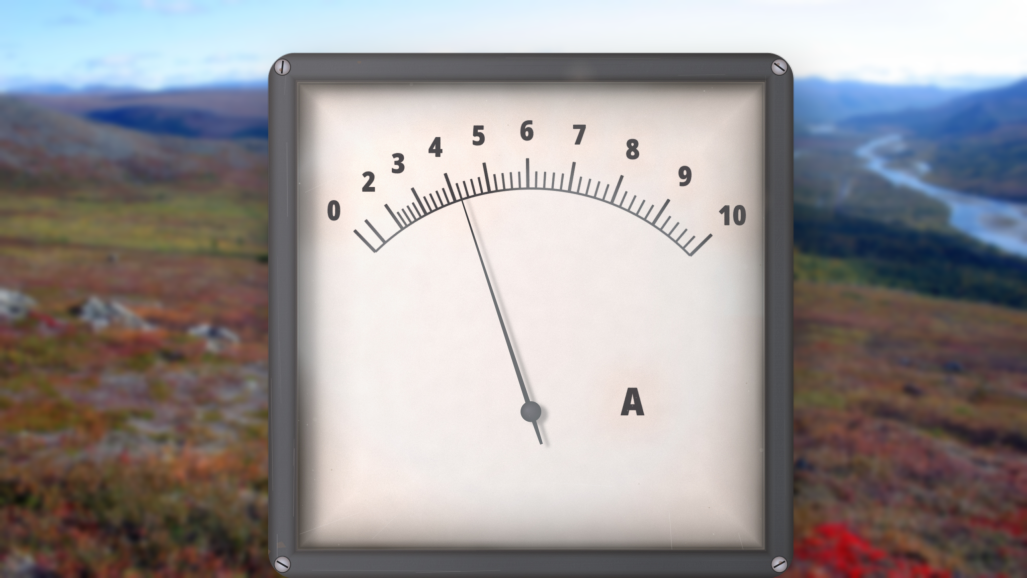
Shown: 4.2
